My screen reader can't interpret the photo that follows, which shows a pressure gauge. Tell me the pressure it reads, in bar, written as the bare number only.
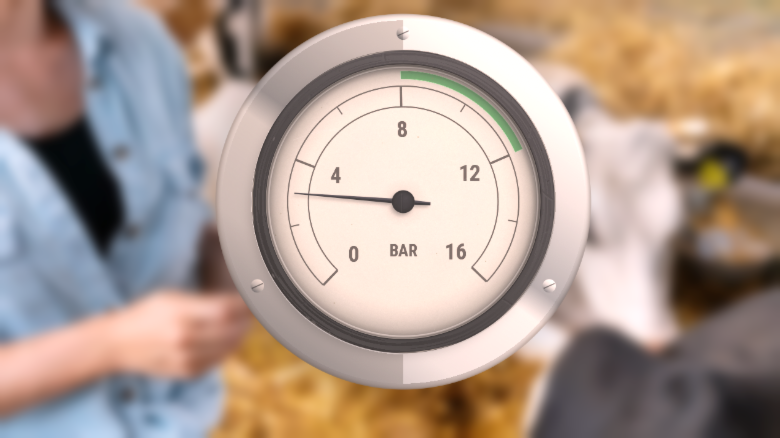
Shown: 3
